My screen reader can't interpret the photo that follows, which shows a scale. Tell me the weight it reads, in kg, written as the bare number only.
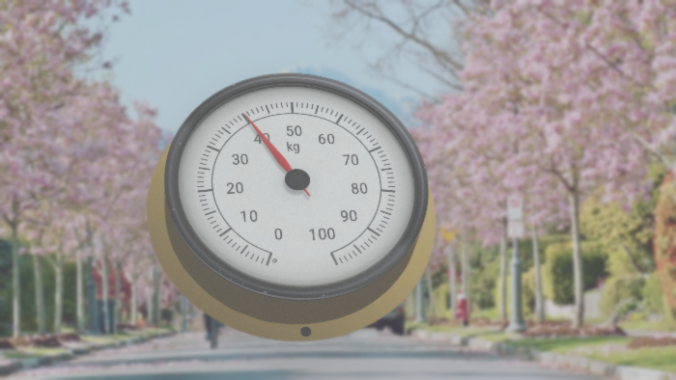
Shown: 40
